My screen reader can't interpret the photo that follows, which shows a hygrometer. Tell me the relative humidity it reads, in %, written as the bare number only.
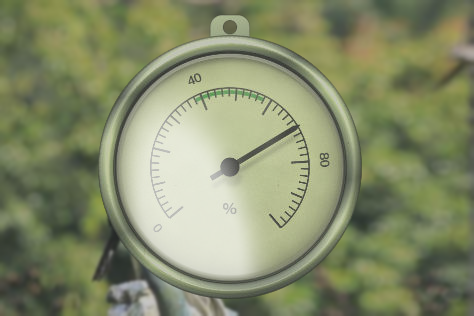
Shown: 70
